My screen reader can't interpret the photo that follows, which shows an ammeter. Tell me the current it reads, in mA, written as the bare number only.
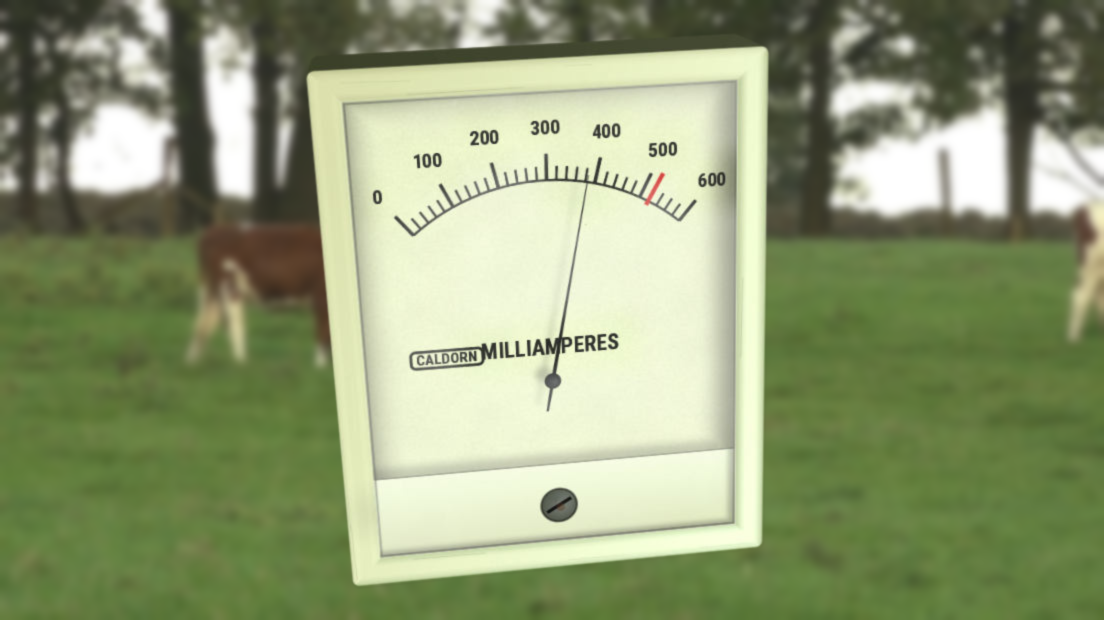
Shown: 380
